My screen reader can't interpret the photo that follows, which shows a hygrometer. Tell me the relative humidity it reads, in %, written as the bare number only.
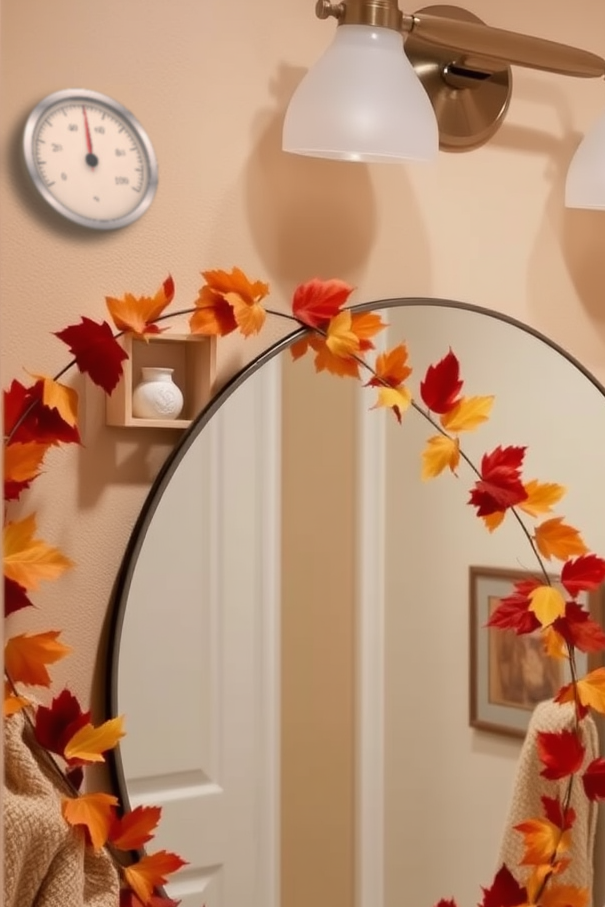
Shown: 50
